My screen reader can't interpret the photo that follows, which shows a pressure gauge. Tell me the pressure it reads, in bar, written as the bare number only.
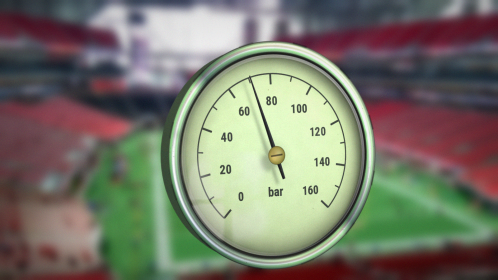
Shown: 70
